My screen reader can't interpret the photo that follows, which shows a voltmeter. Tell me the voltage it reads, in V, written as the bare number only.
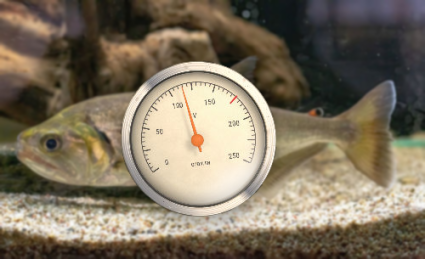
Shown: 115
